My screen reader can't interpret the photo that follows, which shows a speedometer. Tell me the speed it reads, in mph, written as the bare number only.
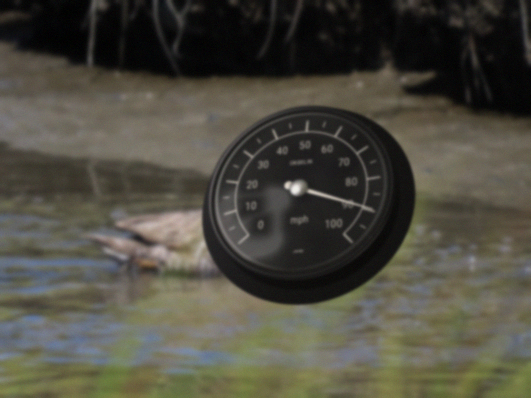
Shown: 90
